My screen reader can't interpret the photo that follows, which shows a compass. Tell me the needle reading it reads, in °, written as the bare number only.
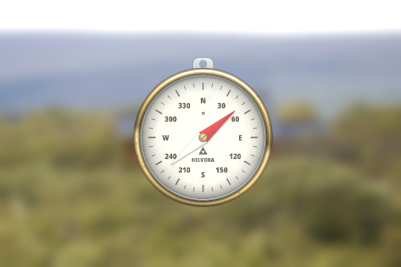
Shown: 50
